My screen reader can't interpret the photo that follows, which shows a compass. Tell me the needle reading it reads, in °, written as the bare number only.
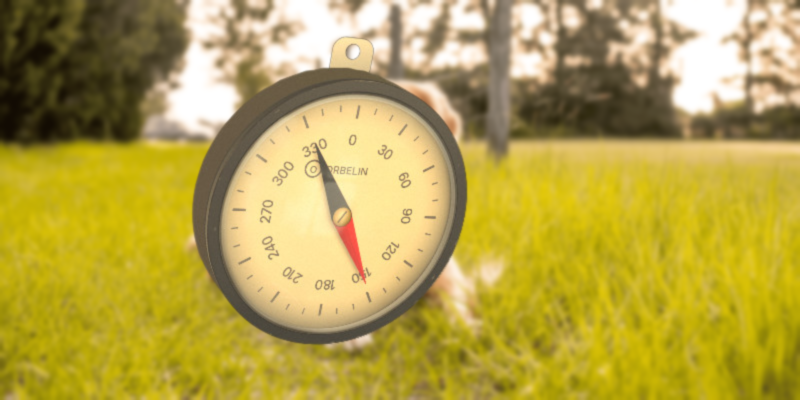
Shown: 150
